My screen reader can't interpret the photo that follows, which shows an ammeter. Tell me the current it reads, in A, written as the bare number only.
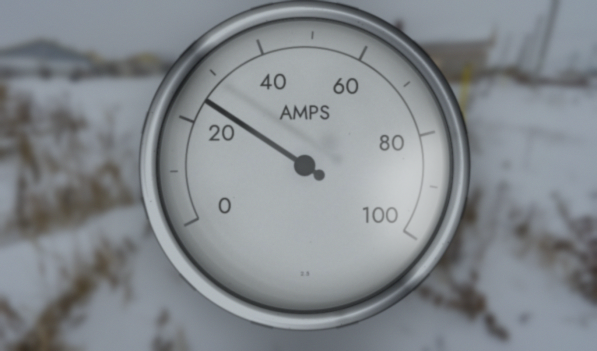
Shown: 25
